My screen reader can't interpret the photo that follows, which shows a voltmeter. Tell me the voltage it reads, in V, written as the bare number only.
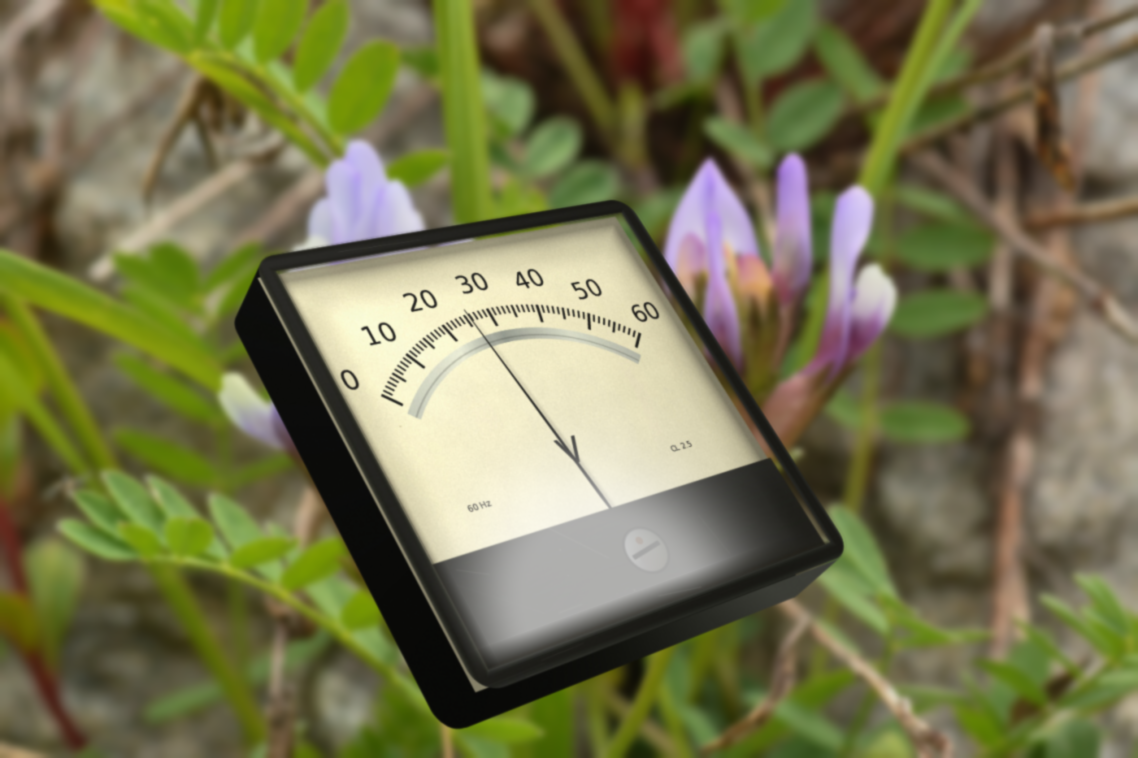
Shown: 25
